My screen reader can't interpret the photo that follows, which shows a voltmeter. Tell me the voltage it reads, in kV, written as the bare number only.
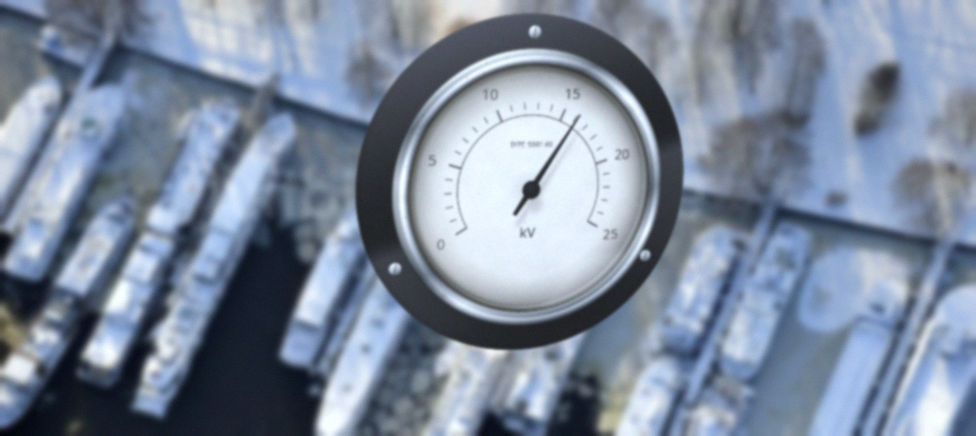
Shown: 16
